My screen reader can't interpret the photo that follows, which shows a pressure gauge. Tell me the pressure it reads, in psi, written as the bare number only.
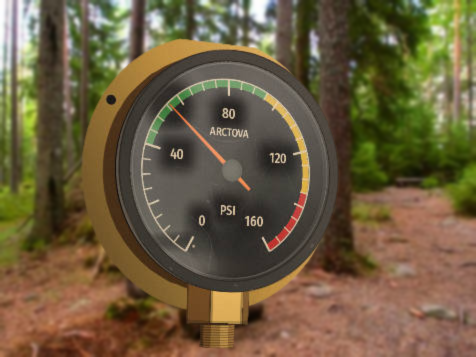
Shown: 55
